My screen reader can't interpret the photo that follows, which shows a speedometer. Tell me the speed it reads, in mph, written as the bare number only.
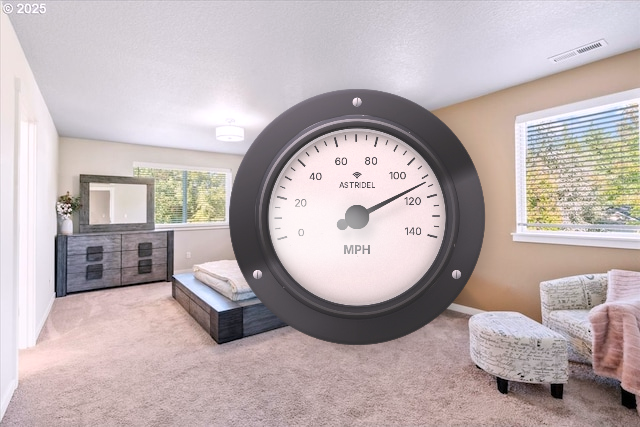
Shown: 112.5
